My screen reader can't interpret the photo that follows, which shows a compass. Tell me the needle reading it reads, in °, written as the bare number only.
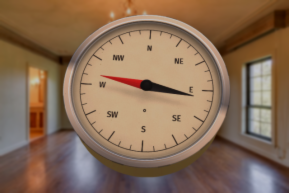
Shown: 280
